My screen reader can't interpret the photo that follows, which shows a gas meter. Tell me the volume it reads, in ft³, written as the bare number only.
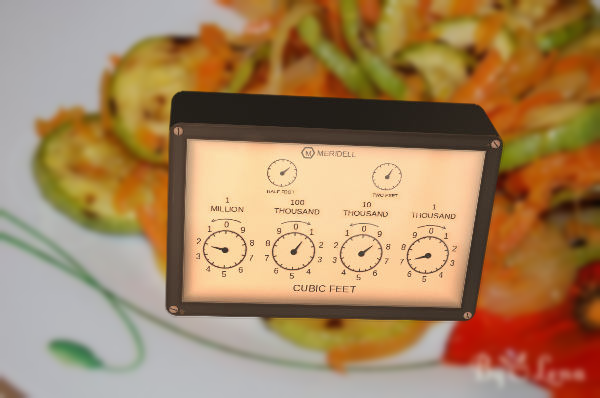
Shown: 208700
